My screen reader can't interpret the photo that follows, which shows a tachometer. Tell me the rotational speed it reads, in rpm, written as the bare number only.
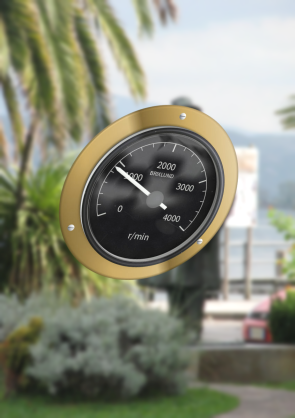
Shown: 900
